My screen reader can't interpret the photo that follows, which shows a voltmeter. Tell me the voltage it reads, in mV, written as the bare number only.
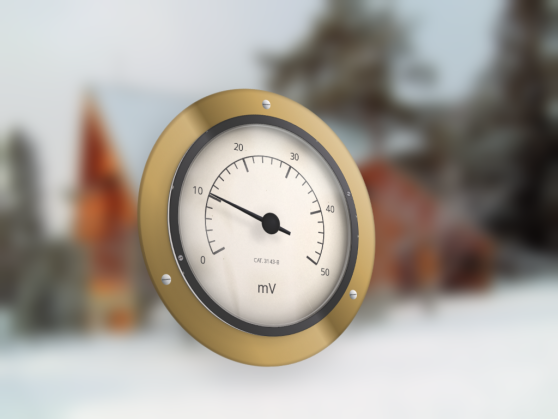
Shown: 10
